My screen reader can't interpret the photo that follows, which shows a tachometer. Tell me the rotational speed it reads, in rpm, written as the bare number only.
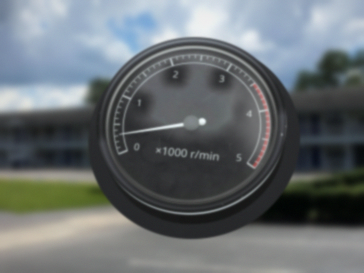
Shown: 300
